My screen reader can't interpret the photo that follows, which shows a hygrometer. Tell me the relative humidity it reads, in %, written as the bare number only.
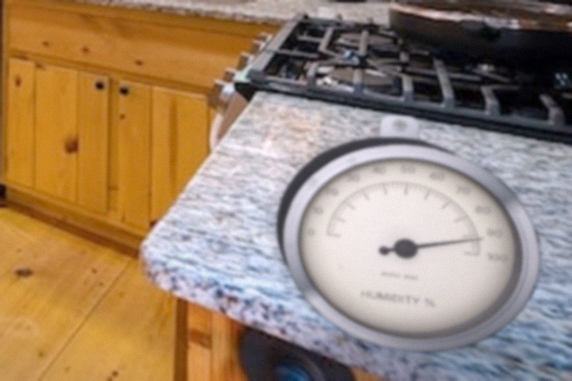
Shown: 90
